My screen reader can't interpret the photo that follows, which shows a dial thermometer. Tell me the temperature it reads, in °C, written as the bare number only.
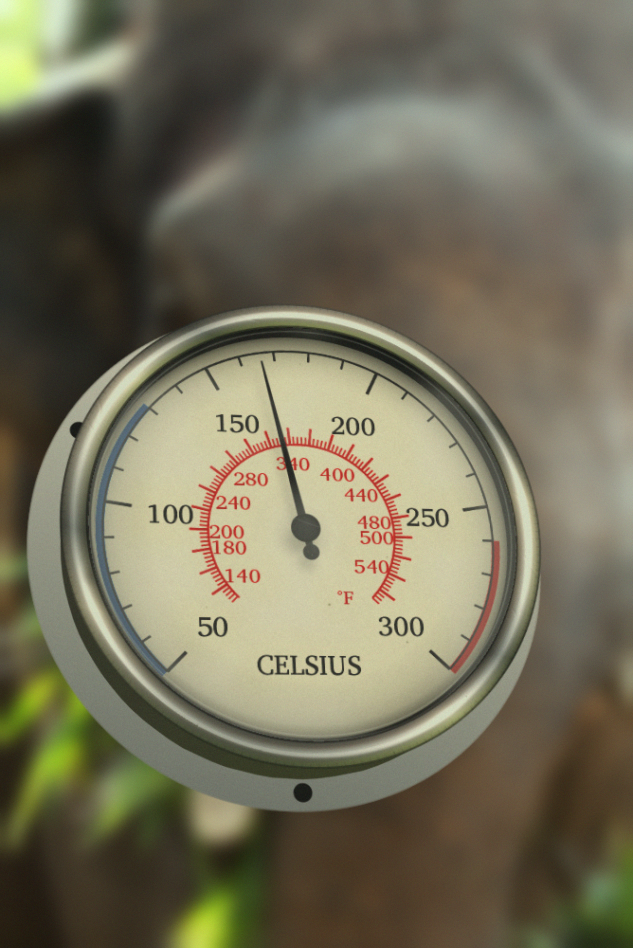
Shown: 165
